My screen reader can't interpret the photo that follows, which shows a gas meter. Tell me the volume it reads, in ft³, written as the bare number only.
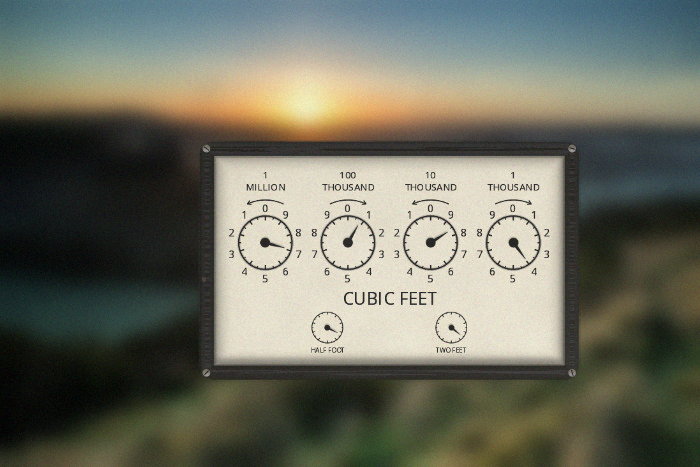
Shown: 708400
